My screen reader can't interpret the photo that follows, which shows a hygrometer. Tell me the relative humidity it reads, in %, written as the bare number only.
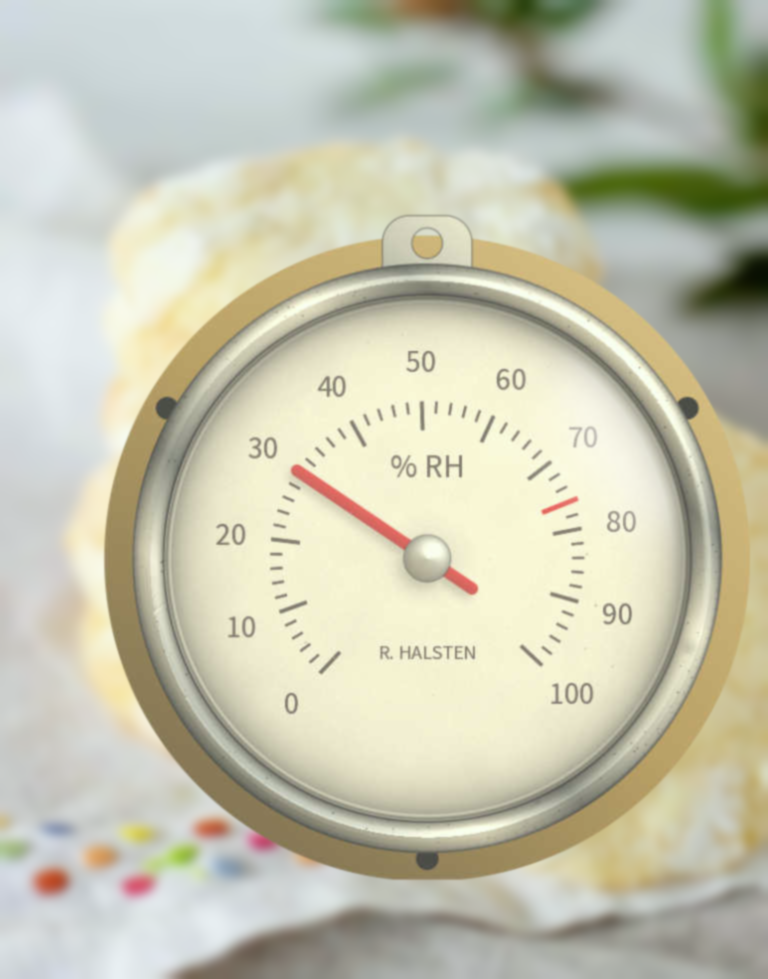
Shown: 30
